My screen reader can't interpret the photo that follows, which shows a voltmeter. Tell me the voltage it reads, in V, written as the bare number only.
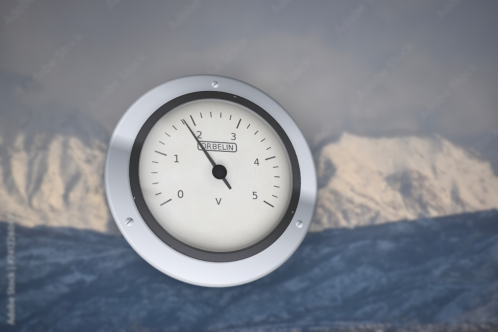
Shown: 1.8
